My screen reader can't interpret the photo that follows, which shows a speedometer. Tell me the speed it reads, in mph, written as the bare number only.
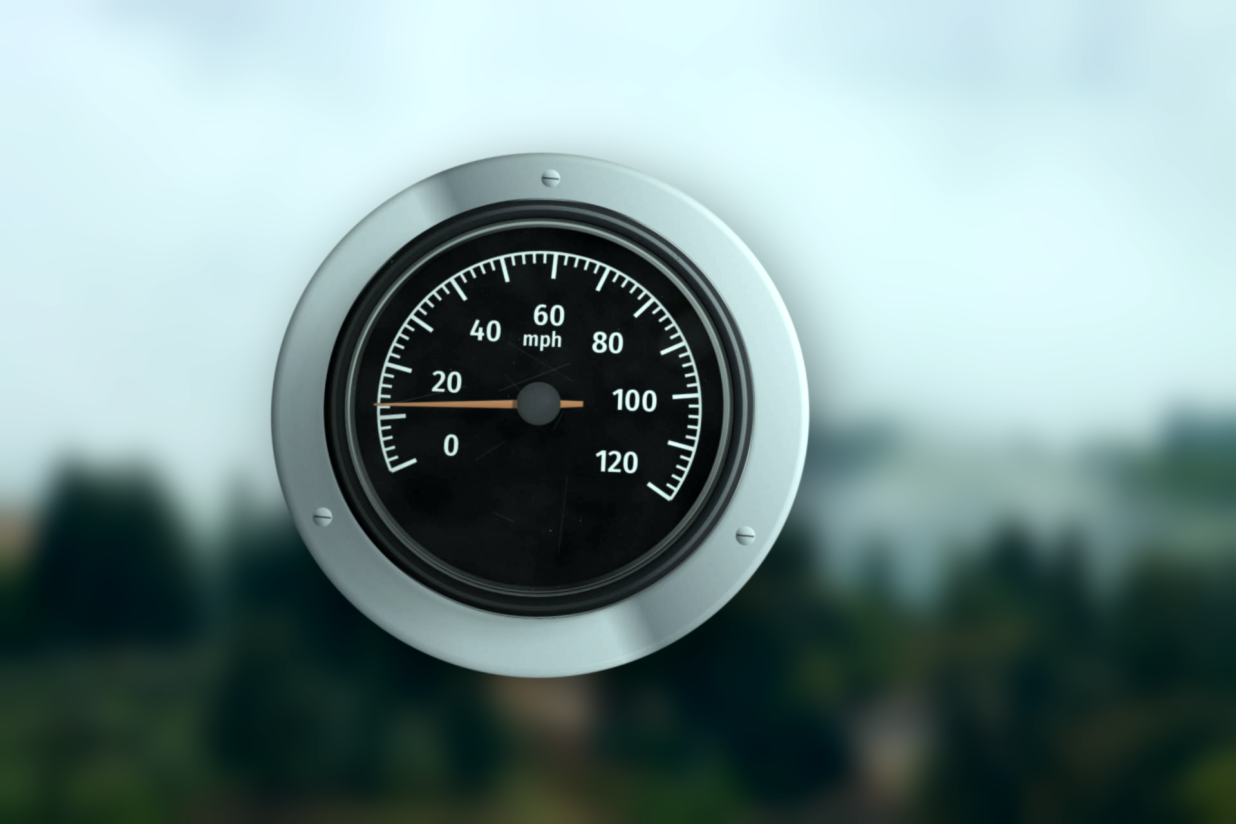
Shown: 12
